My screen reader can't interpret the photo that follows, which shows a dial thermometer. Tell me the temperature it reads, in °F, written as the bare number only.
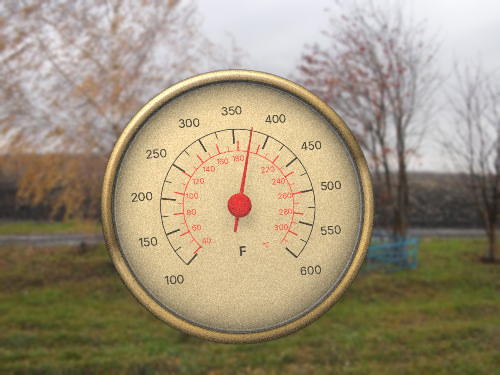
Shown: 375
